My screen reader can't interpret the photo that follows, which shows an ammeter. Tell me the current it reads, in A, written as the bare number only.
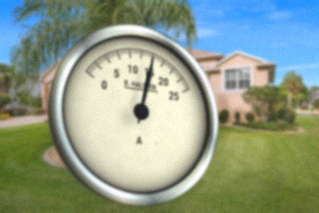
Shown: 15
